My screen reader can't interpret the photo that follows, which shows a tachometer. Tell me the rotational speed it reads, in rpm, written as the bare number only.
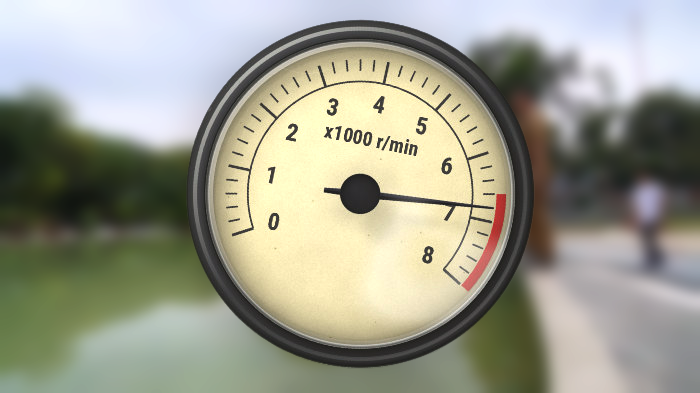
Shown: 6800
